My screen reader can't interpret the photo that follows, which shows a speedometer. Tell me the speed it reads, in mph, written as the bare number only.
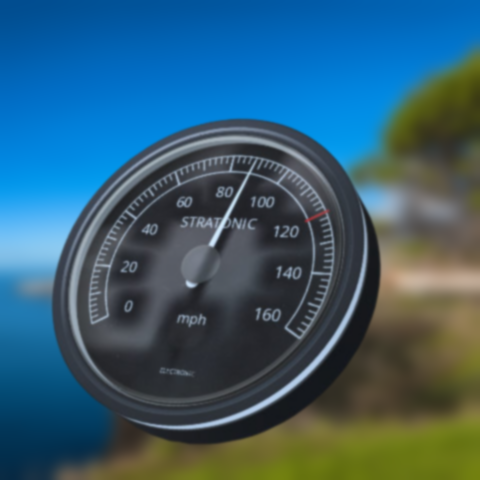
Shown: 90
